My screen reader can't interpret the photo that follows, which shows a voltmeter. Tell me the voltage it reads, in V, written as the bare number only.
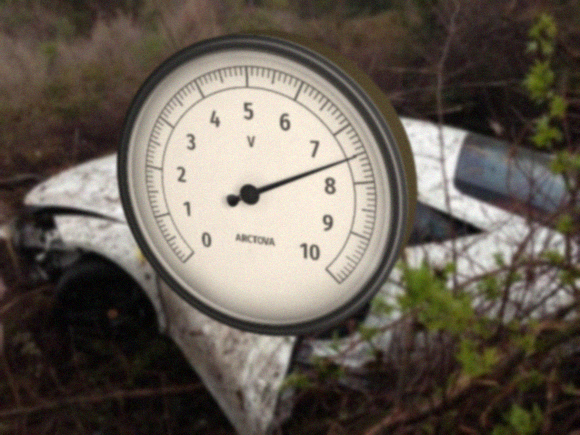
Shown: 7.5
